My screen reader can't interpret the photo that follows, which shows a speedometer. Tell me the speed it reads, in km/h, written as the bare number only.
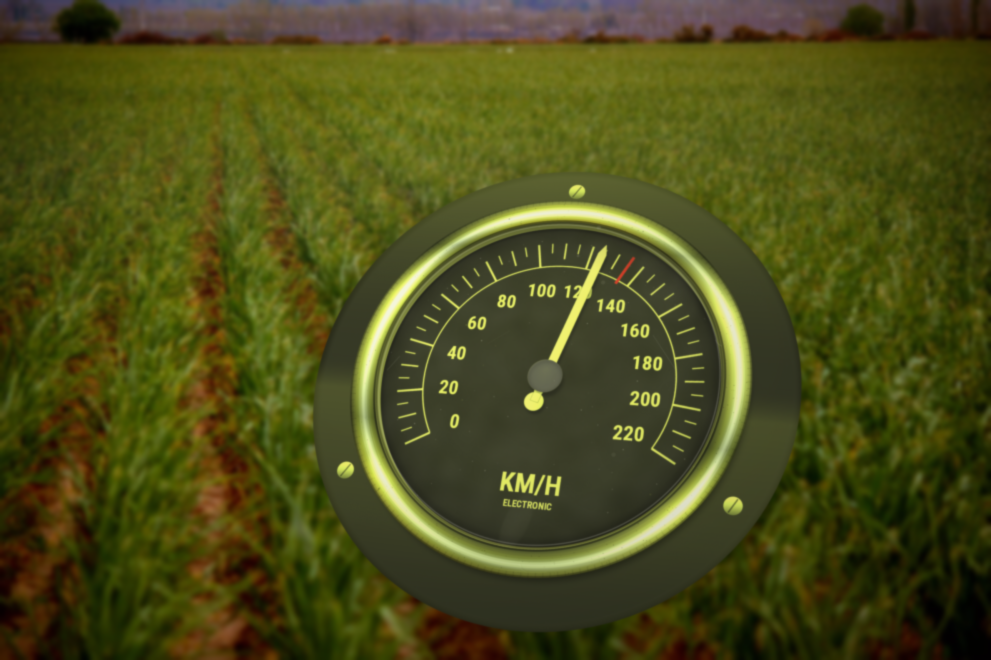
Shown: 125
